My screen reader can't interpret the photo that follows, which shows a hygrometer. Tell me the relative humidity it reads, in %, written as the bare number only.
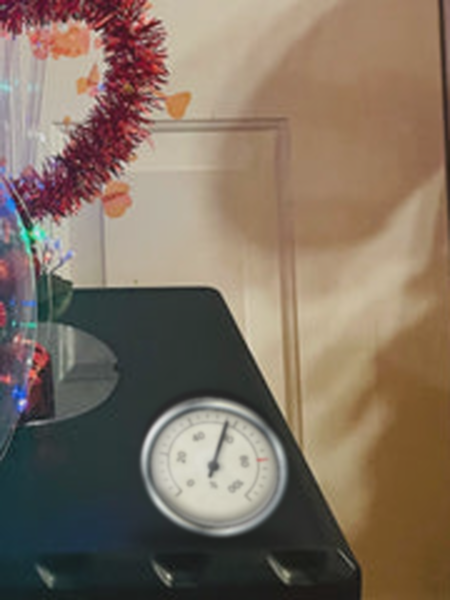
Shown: 56
